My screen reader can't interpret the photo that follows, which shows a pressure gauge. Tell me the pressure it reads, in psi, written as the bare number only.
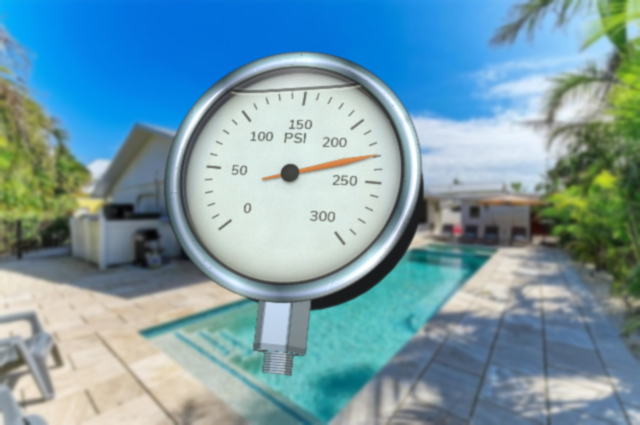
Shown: 230
